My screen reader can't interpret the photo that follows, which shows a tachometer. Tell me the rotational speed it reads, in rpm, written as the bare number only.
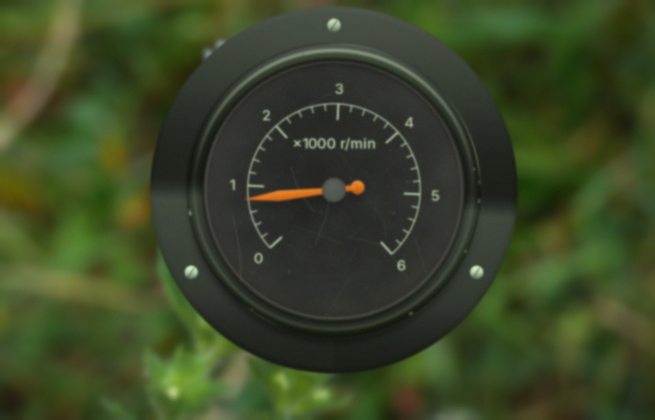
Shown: 800
